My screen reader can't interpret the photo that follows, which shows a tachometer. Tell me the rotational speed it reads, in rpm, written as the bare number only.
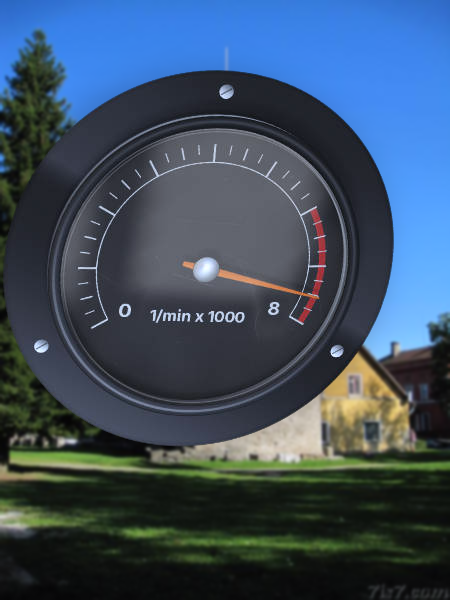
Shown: 7500
